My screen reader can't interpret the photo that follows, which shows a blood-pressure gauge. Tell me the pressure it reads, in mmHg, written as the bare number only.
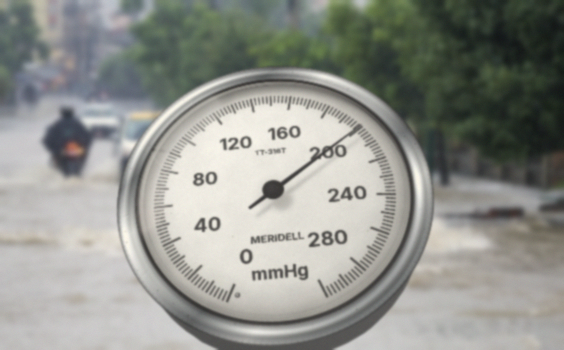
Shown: 200
